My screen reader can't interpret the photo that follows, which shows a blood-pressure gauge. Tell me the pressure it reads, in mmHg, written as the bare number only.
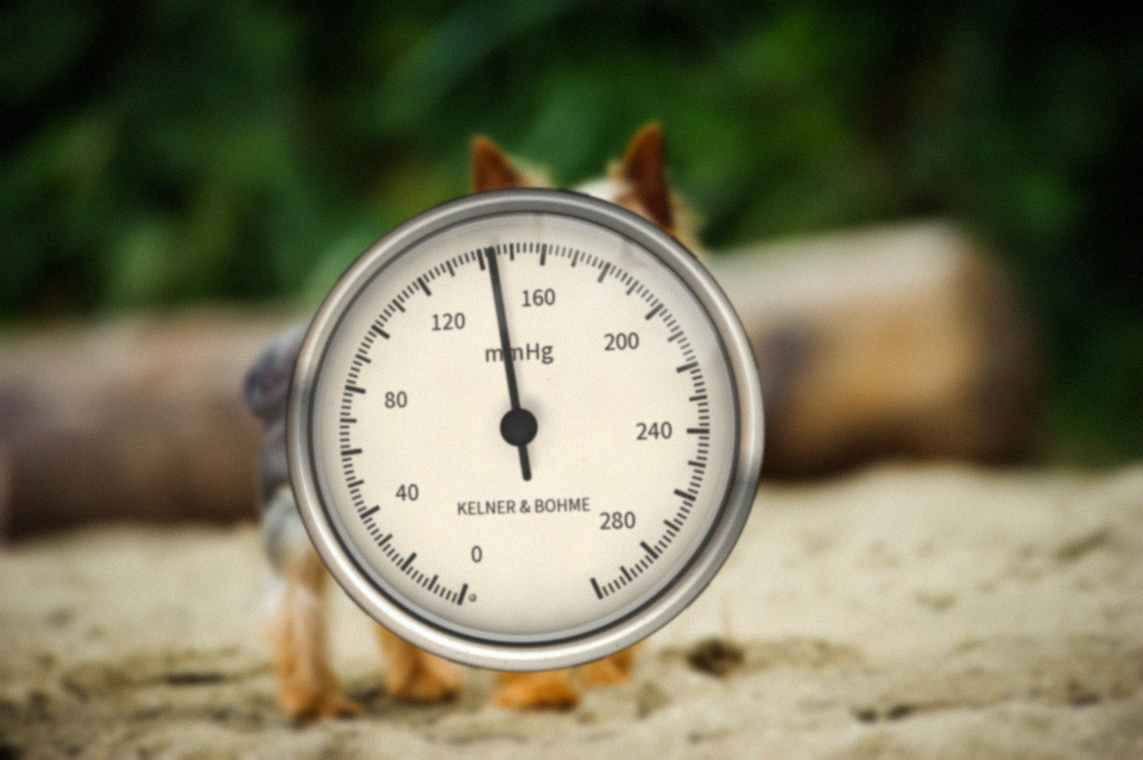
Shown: 144
